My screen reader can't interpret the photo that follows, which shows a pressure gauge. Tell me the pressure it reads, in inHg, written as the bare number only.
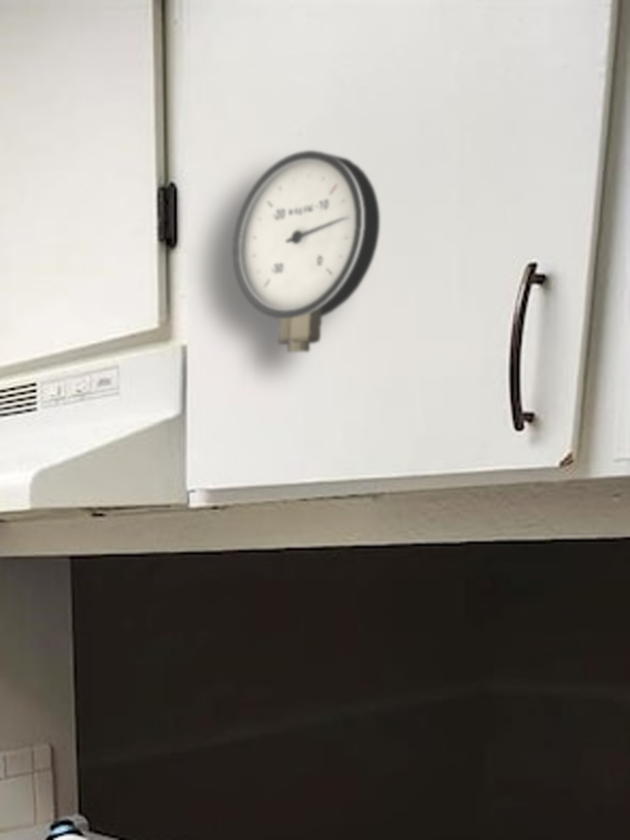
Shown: -6
